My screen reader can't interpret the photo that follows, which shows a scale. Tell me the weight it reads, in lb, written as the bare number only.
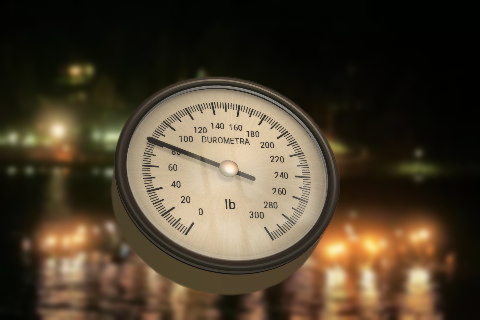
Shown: 80
